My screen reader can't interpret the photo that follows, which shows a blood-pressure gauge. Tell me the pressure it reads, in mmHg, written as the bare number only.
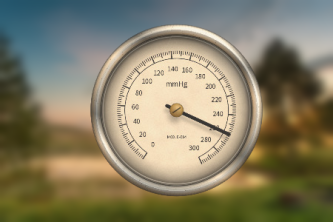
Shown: 260
